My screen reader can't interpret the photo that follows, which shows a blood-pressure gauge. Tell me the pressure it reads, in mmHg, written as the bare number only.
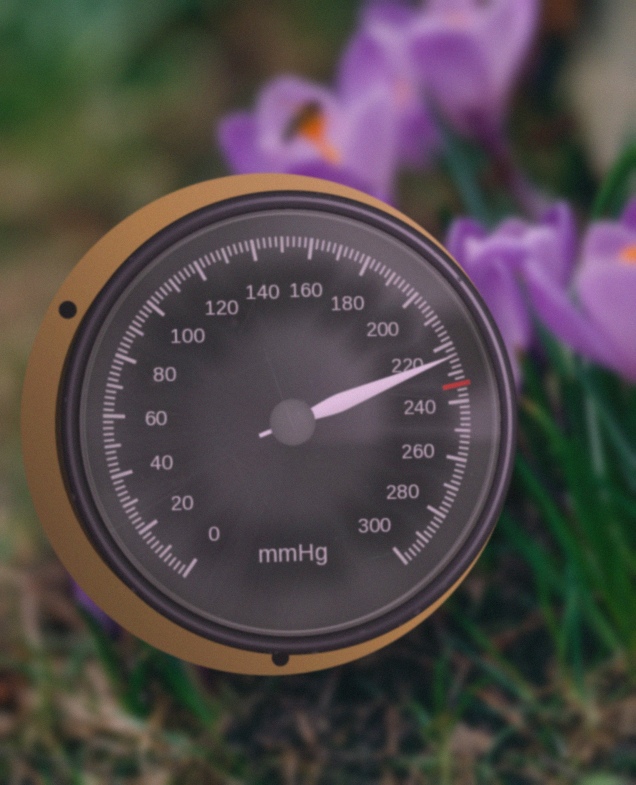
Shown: 224
